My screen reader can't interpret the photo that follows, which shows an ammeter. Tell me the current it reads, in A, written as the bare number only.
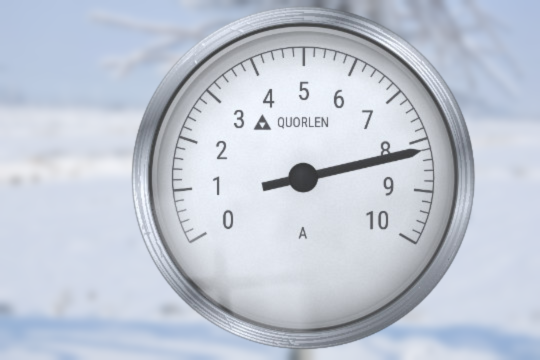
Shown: 8.2
